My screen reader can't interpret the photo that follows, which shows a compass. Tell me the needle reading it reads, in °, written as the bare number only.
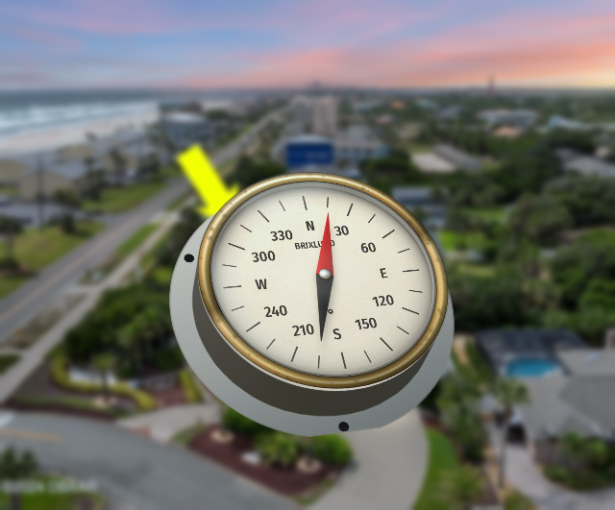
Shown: 15
